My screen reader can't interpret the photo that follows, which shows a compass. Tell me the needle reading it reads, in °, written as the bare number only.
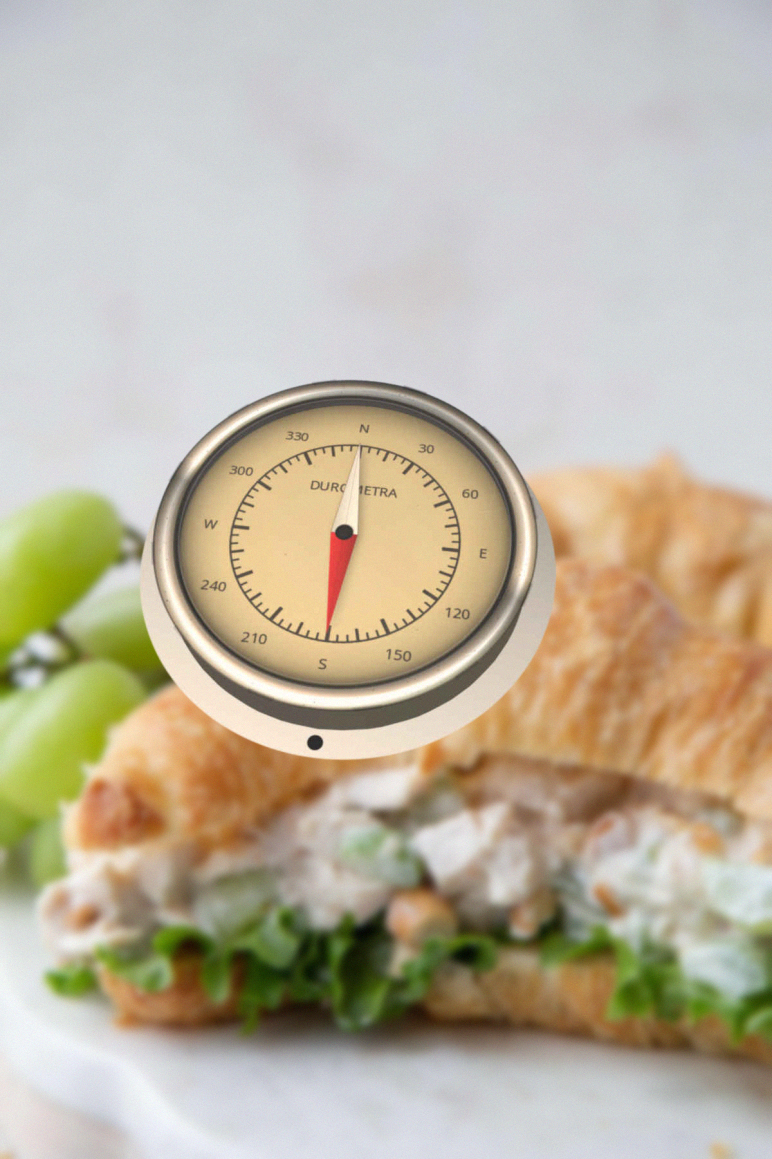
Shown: 180
